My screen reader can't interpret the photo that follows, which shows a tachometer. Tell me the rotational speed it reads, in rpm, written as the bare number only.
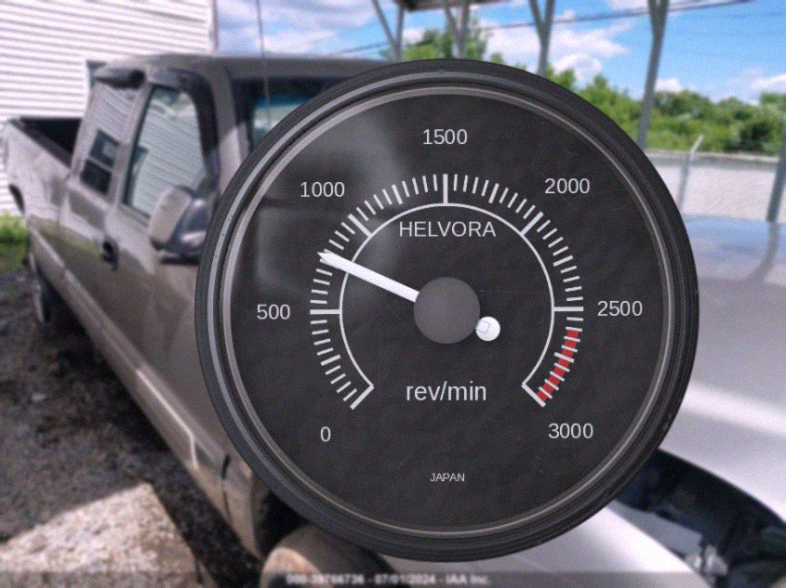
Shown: 775
